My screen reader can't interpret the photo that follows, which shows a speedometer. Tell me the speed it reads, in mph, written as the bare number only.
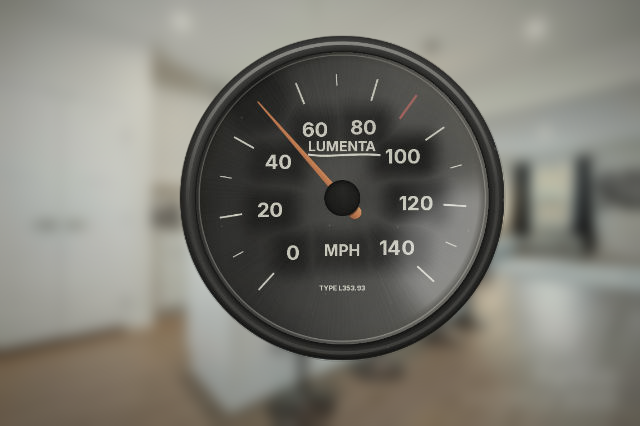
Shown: 50
